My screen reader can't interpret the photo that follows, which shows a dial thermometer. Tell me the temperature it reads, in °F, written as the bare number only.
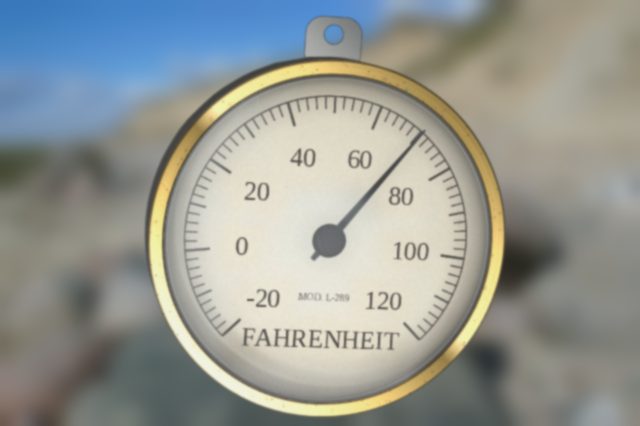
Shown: 70
